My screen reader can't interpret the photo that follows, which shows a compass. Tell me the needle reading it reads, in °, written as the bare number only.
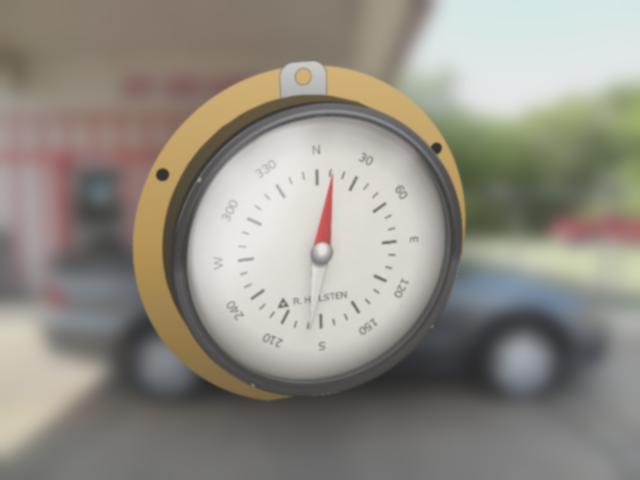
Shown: 10
